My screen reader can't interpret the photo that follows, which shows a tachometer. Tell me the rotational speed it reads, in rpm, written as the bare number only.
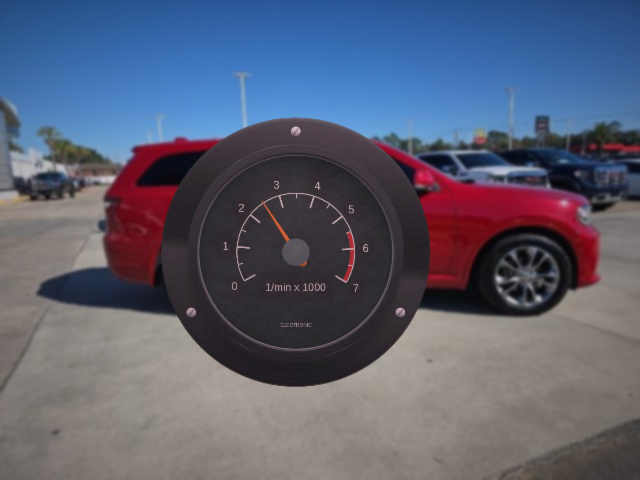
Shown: 2500
